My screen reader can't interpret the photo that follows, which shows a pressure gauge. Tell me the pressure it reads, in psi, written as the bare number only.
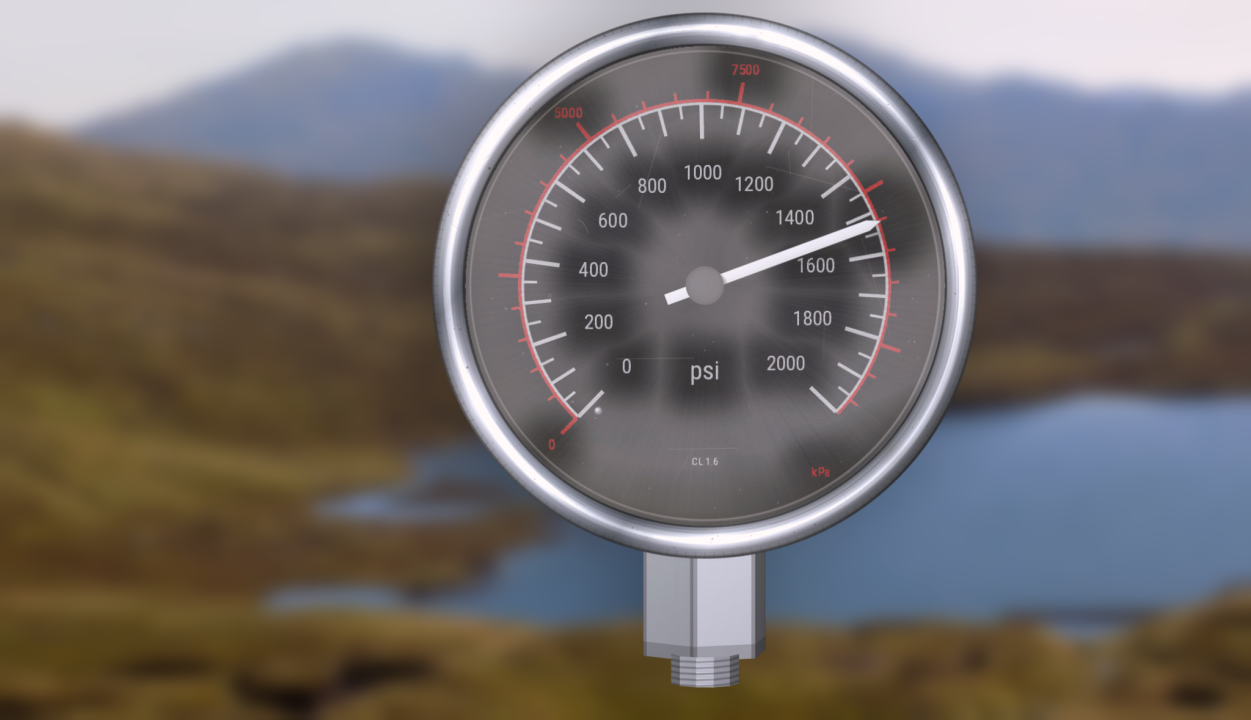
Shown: 1525
